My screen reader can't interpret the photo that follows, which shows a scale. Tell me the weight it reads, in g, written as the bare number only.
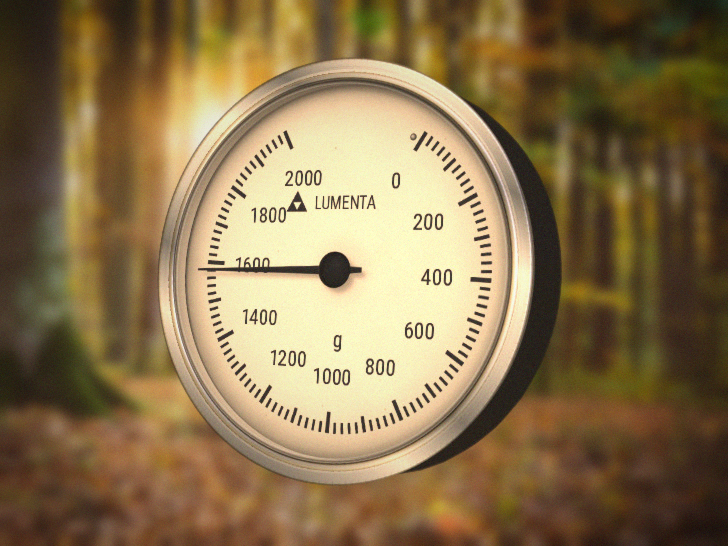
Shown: 1580
